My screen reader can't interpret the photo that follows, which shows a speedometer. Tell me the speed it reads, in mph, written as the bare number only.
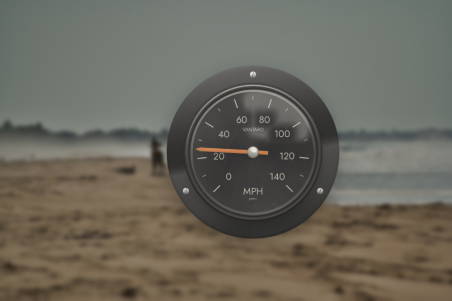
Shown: 25
